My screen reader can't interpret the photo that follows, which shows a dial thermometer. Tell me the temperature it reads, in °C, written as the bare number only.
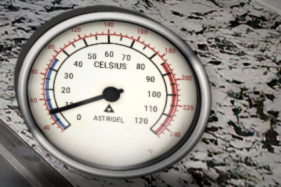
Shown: 10
